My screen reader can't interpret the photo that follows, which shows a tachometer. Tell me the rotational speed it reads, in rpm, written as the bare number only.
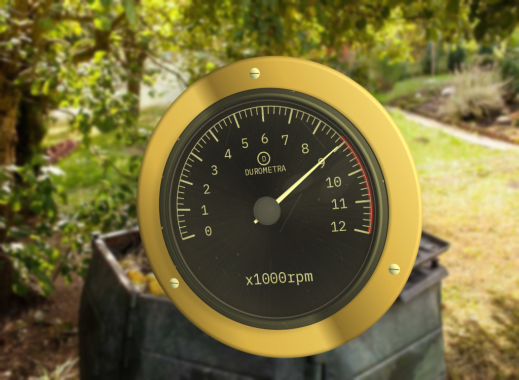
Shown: 9000
